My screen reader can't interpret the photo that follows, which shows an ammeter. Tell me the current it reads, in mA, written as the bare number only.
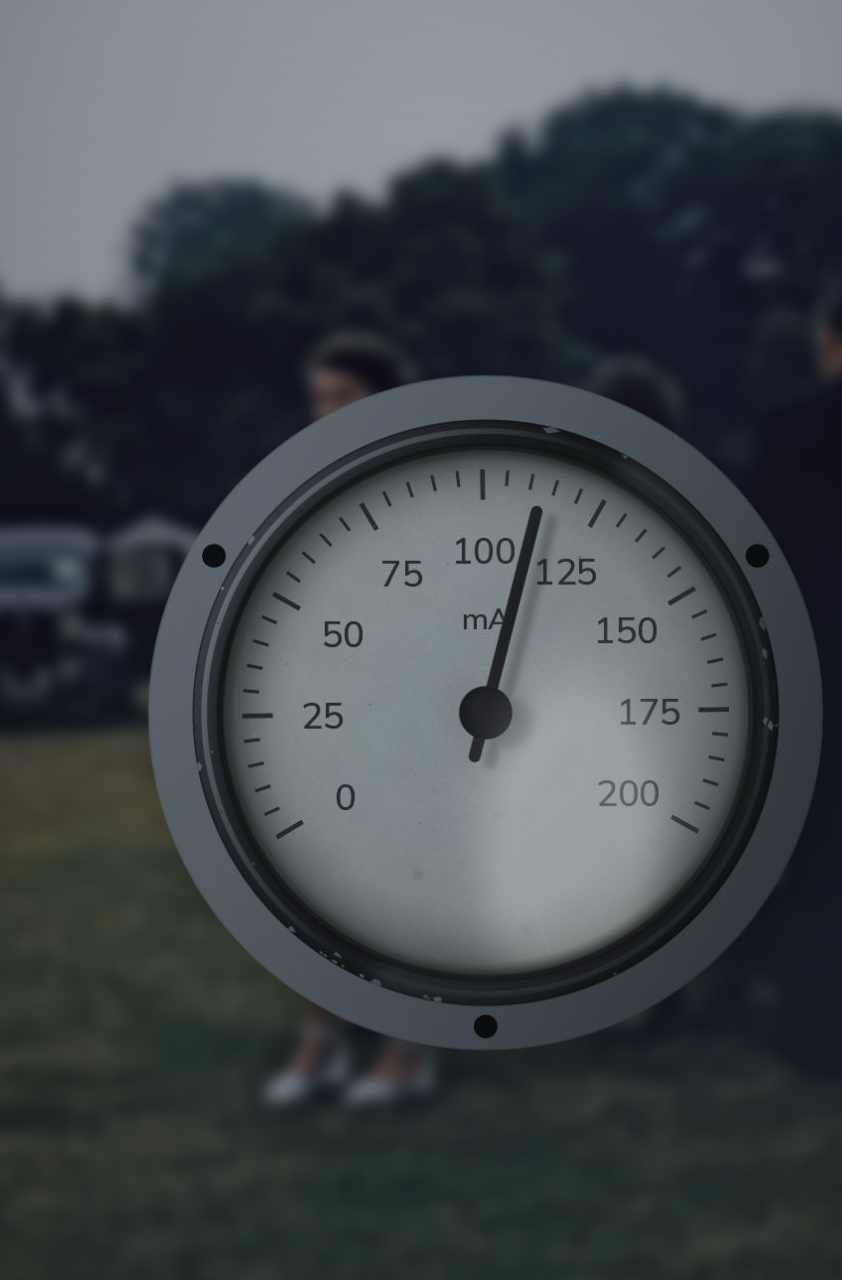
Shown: 112.5
